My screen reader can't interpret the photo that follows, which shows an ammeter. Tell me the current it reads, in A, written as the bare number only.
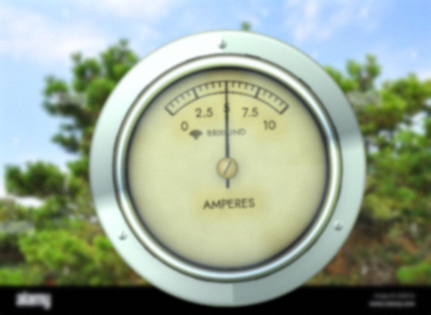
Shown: 5
